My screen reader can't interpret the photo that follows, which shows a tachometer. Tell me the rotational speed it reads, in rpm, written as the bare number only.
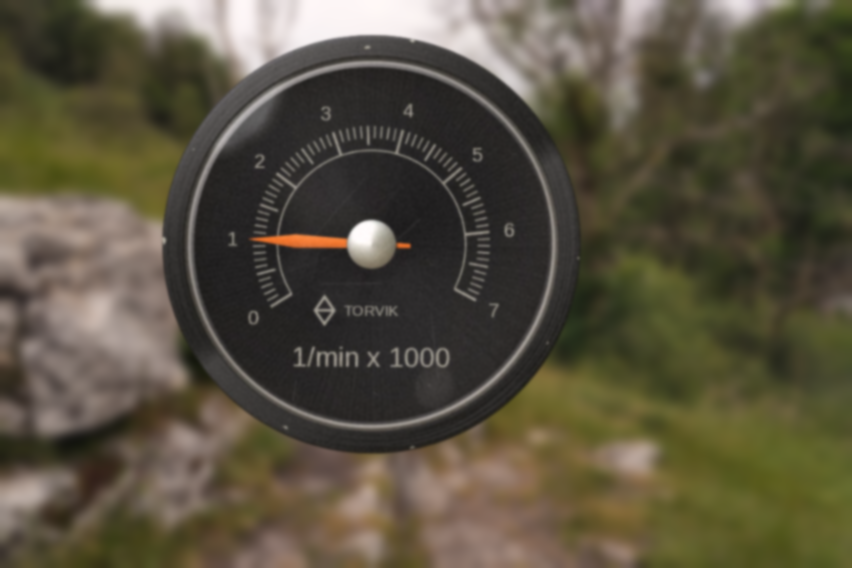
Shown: 1000
